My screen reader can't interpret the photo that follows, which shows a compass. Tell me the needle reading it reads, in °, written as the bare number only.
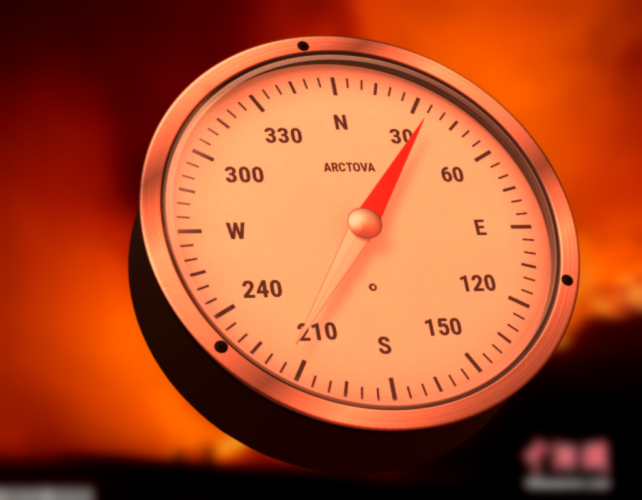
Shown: 35
